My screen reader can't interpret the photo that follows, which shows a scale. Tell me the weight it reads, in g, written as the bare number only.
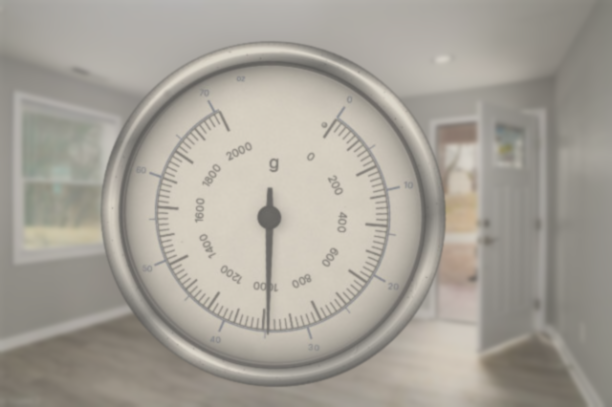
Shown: 980
